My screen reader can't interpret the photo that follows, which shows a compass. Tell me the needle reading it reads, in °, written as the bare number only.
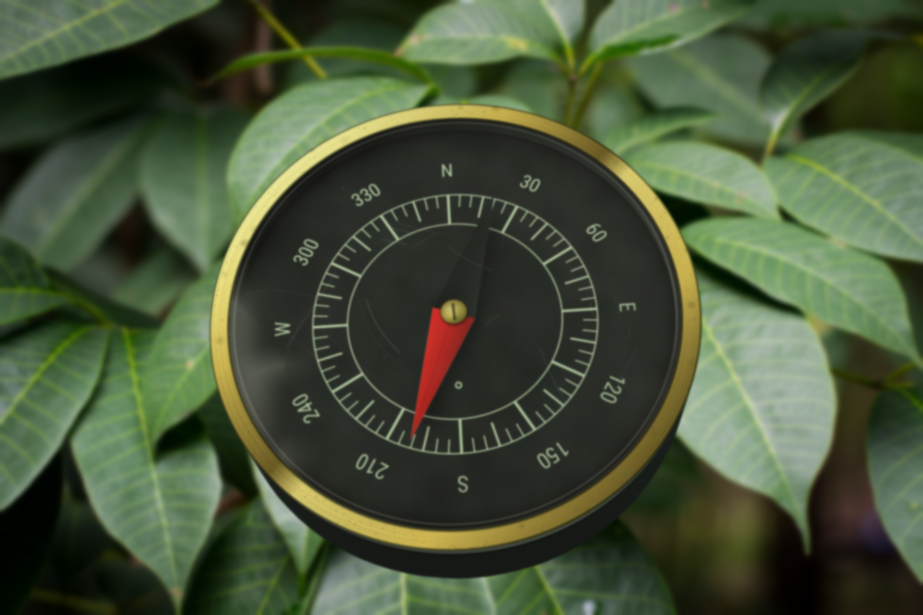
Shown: 200
